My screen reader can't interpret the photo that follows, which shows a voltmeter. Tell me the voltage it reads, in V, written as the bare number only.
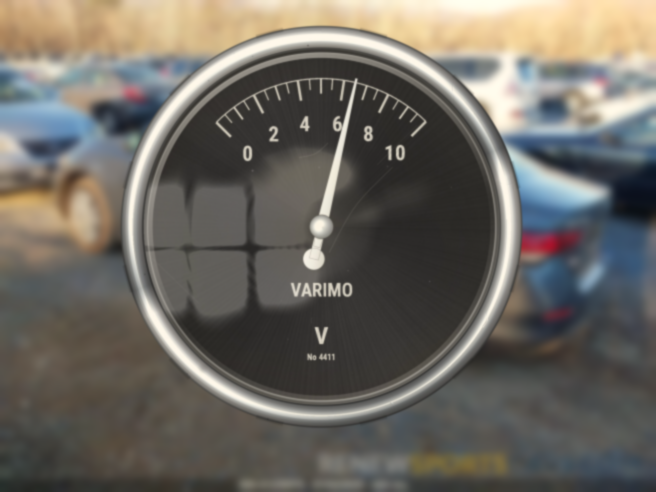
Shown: 6.5
